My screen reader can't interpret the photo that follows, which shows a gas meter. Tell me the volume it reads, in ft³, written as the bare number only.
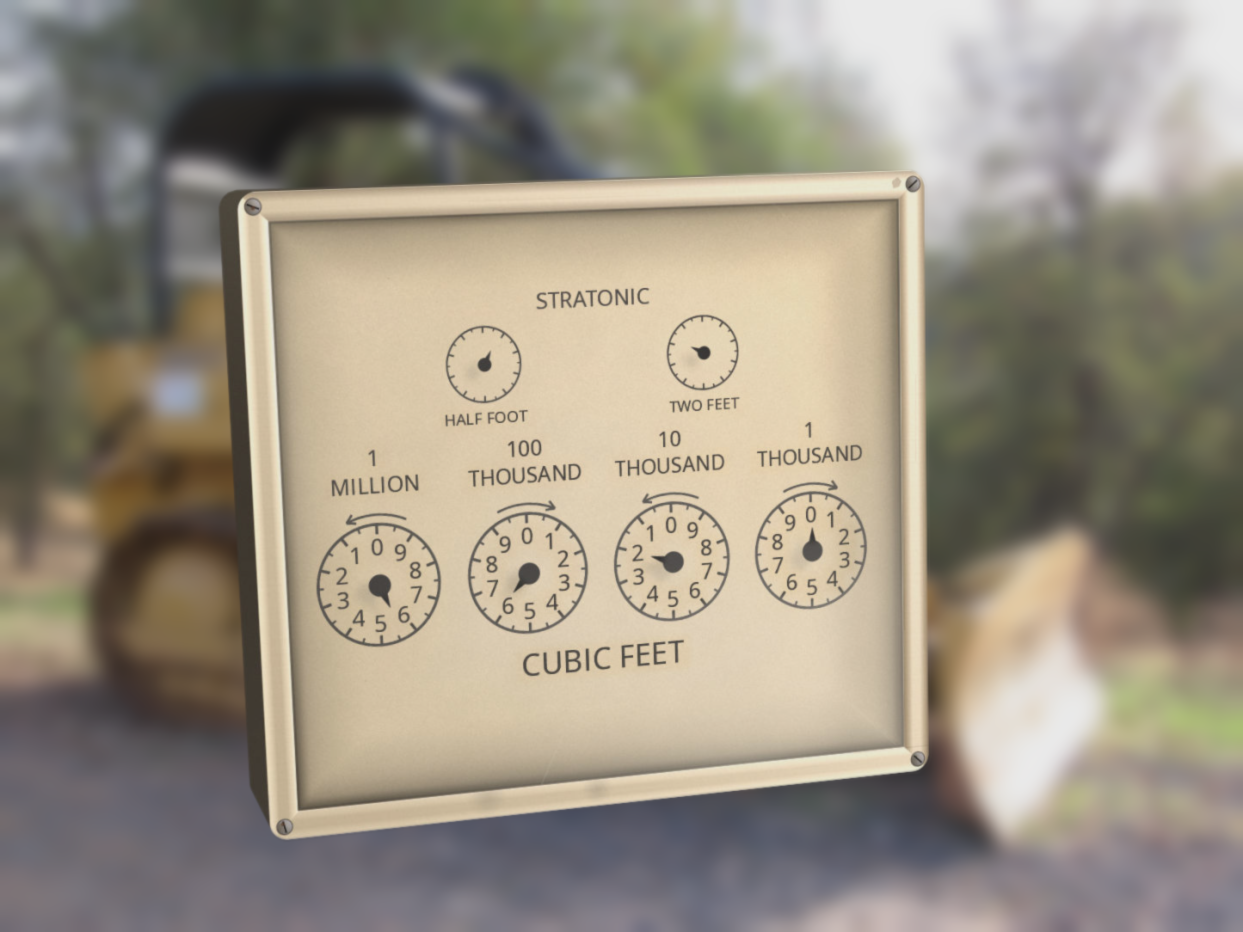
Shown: 562000
